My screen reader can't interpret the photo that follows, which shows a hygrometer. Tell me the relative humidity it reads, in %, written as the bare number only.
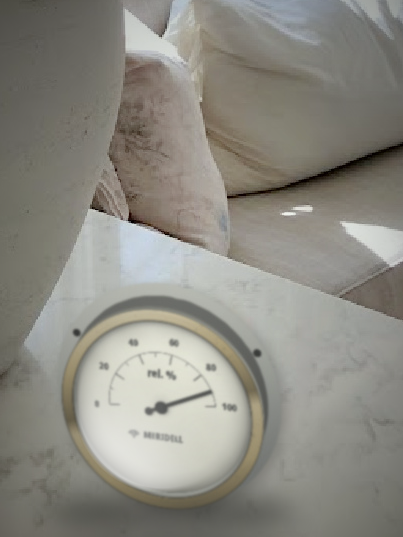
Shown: 90
